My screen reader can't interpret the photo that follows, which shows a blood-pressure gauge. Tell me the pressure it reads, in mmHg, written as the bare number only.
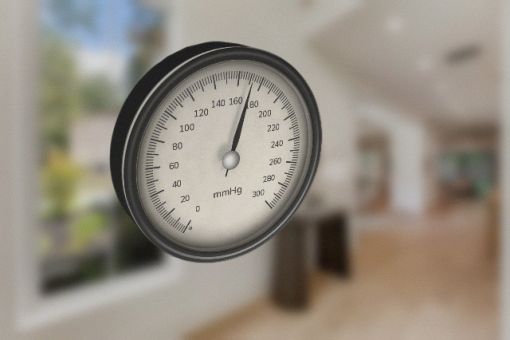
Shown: 170
